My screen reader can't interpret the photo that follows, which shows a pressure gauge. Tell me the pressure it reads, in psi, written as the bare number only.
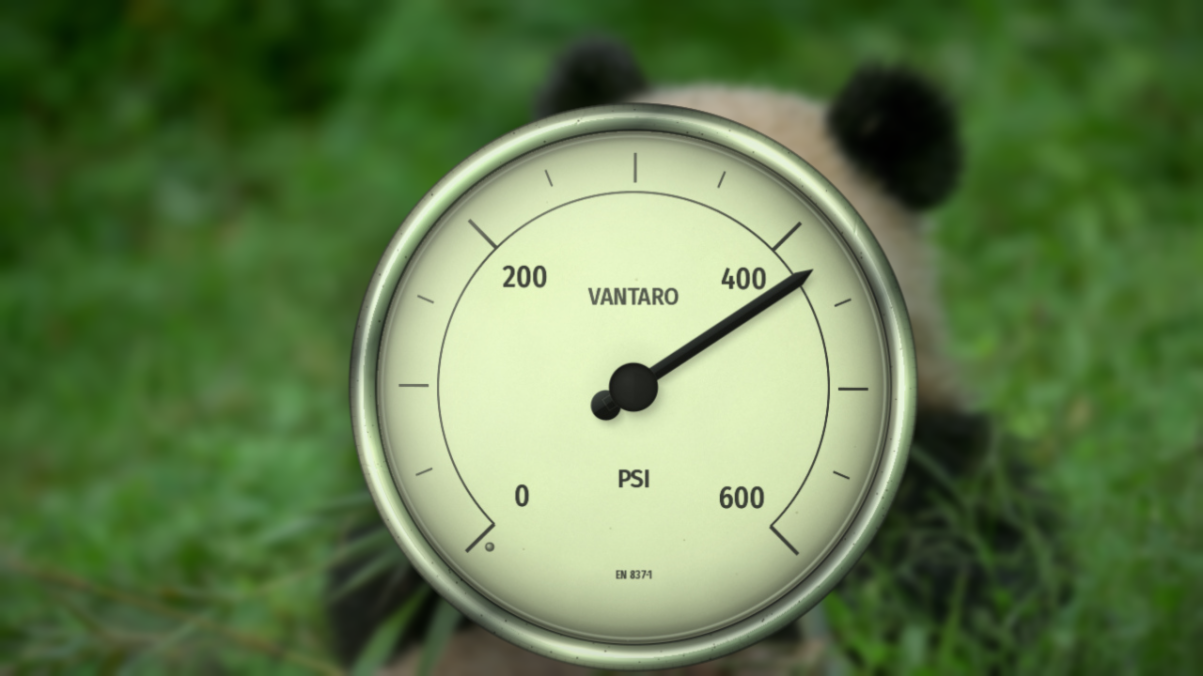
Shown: 425
